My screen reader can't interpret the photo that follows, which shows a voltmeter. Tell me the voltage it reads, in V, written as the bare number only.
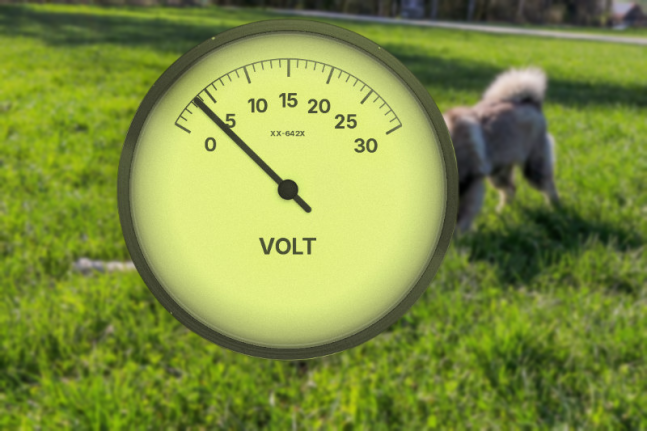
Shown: 3.5
